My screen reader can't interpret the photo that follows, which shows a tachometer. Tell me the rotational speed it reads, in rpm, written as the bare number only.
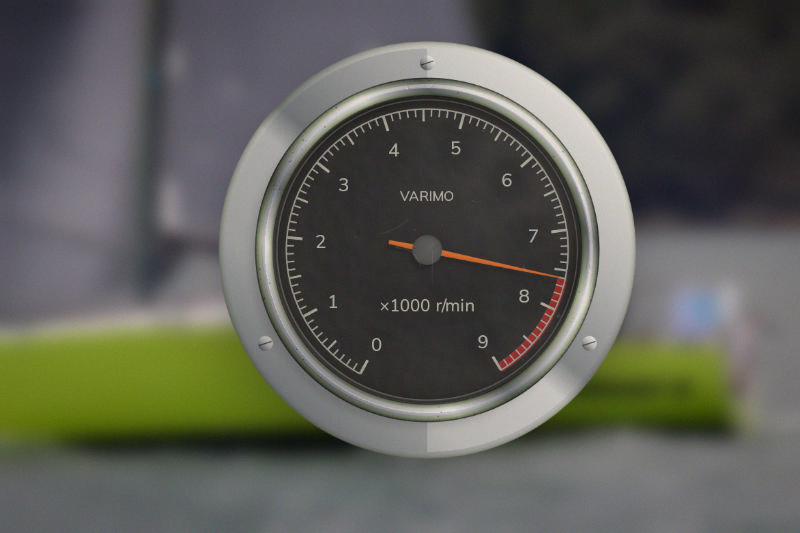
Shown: 7600
